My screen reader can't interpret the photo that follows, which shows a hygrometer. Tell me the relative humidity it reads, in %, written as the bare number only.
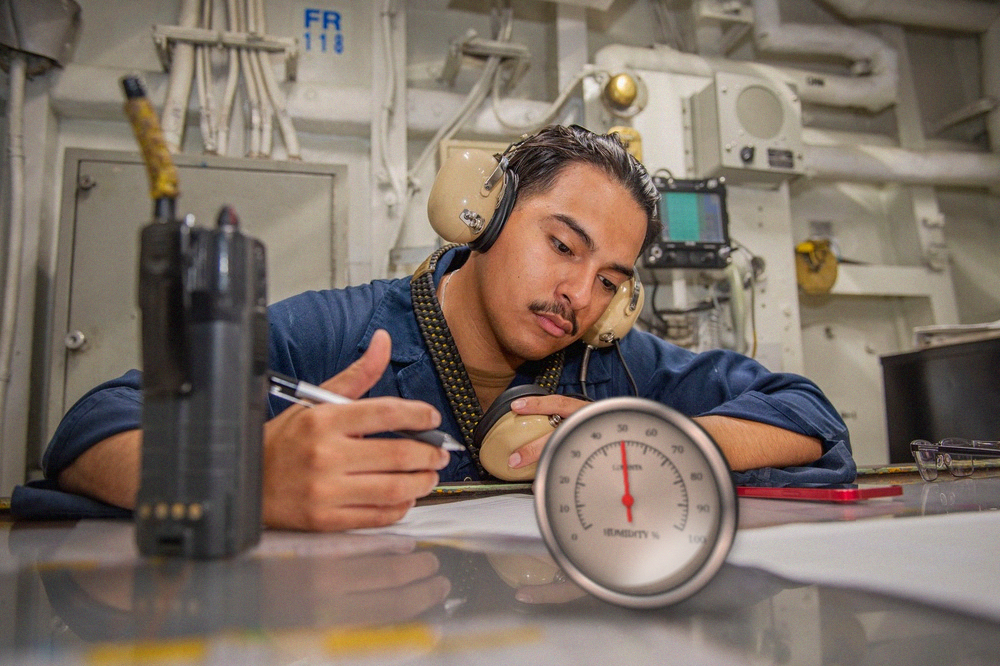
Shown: 50
